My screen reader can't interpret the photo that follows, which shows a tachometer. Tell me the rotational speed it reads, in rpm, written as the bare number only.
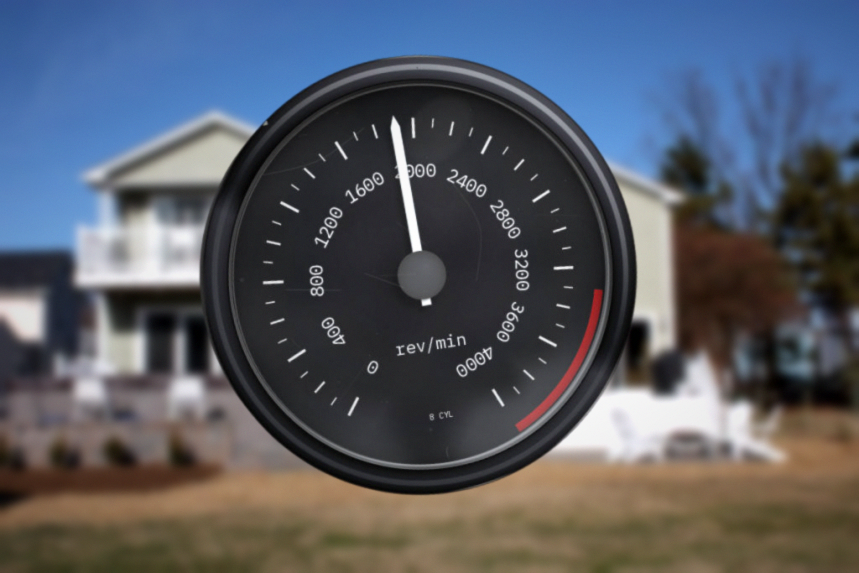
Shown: 1900
